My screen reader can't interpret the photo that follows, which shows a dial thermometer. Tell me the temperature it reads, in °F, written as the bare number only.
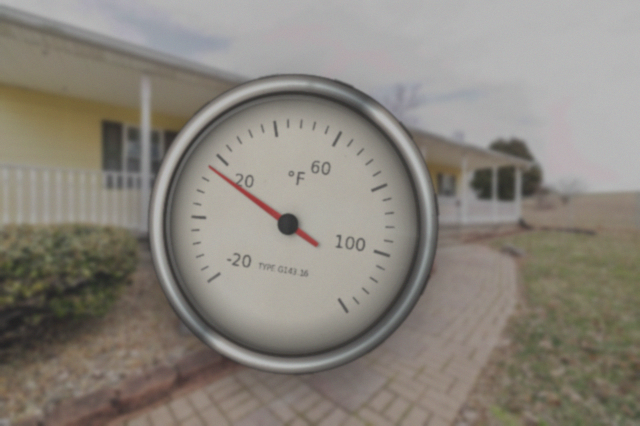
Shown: 16
